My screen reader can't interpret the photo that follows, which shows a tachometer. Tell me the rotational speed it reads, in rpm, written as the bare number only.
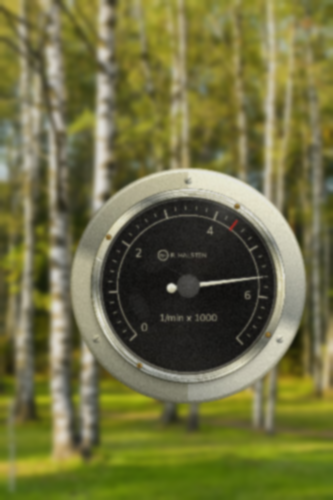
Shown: 5600
